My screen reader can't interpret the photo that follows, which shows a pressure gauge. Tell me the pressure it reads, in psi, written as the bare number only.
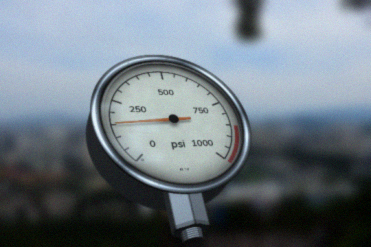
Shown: 150
